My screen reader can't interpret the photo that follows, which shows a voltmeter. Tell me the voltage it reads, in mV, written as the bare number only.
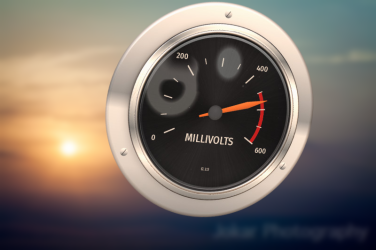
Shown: 475
